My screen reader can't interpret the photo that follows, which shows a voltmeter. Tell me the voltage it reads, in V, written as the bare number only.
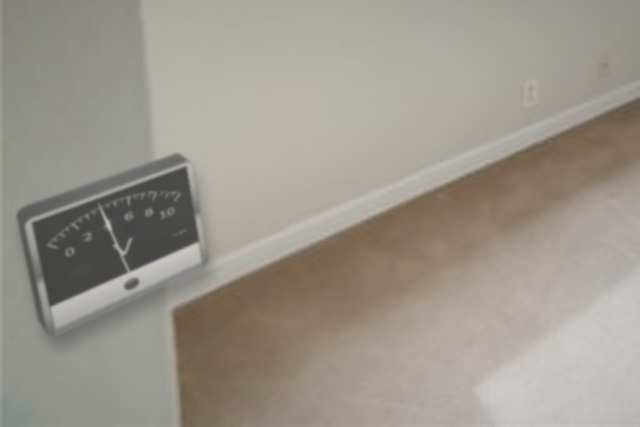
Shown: 4
